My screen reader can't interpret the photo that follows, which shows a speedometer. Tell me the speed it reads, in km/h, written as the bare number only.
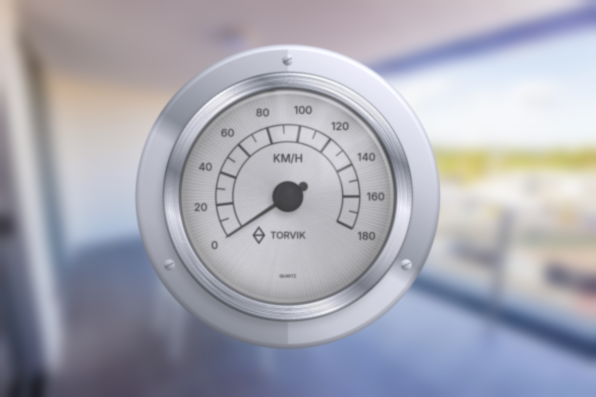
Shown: 0
